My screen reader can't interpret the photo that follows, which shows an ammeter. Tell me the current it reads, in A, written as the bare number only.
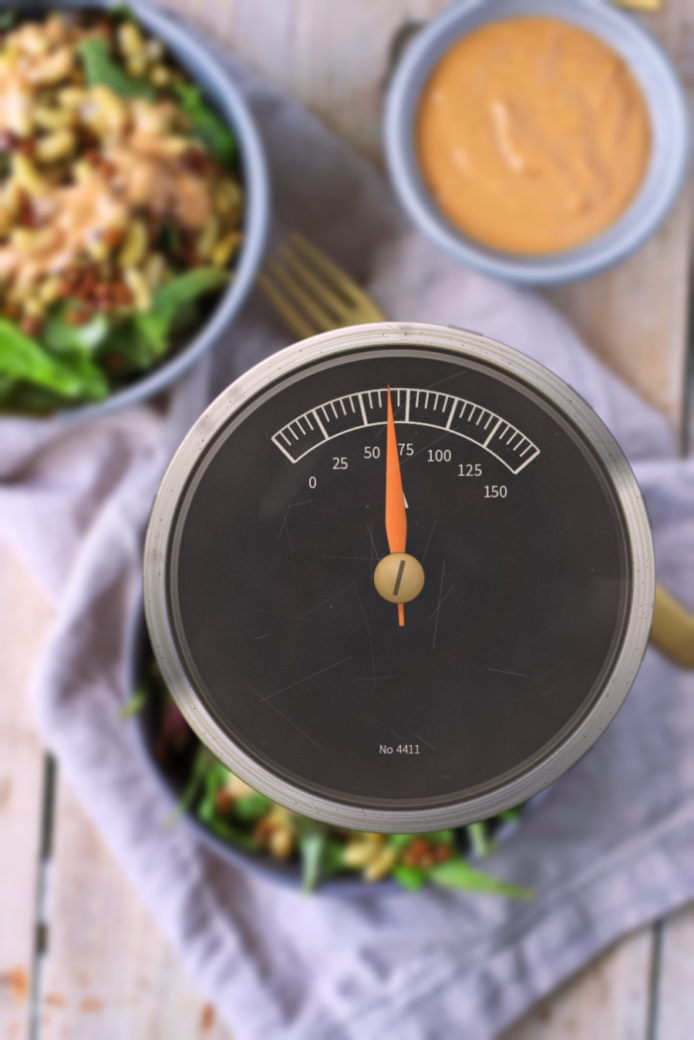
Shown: 65
